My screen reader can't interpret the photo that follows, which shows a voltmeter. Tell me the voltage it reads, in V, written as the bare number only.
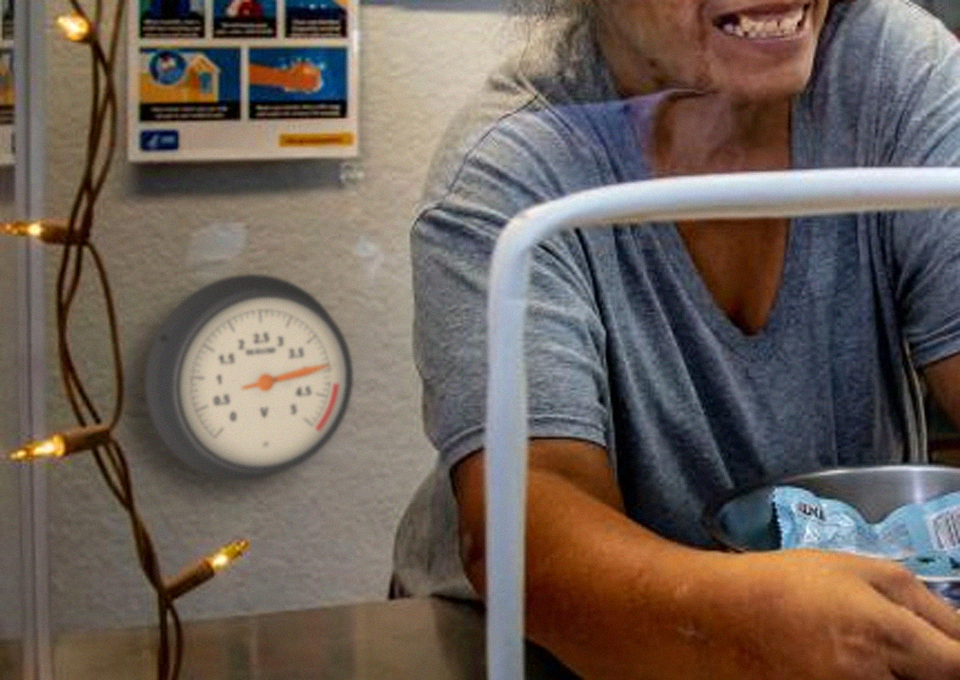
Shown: 4
